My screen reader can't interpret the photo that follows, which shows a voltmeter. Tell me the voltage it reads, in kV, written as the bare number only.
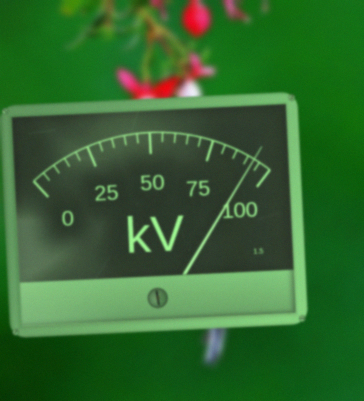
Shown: 92.5
